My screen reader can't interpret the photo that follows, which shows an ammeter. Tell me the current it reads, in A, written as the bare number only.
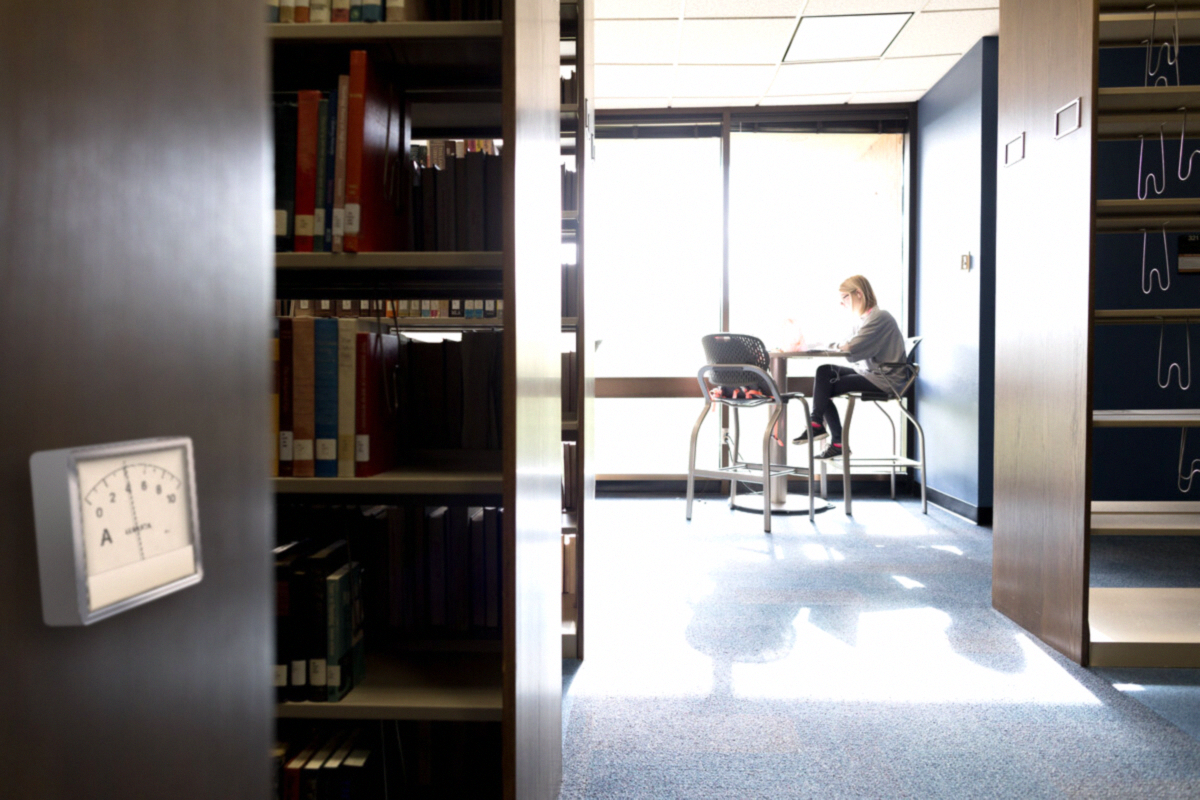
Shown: 4
